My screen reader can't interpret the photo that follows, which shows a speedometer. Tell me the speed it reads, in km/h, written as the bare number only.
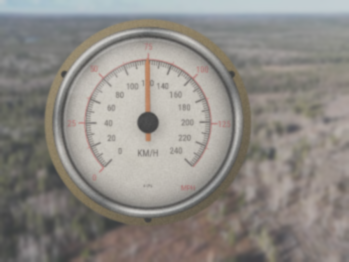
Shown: 120
